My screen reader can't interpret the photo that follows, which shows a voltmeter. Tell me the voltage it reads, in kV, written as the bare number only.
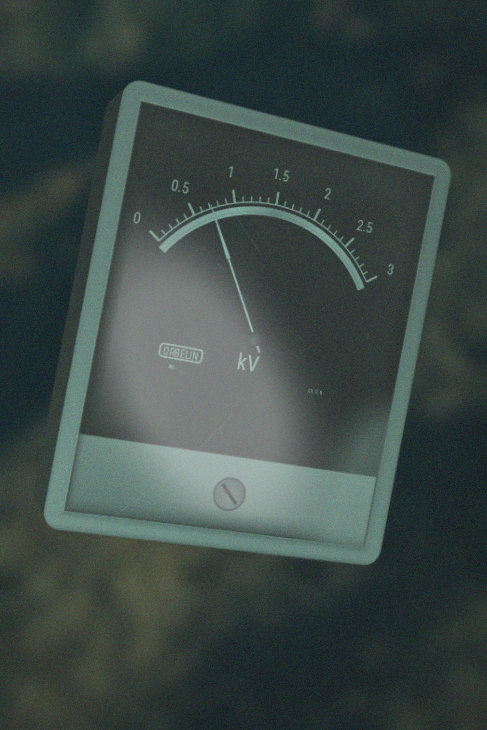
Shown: 0.7
